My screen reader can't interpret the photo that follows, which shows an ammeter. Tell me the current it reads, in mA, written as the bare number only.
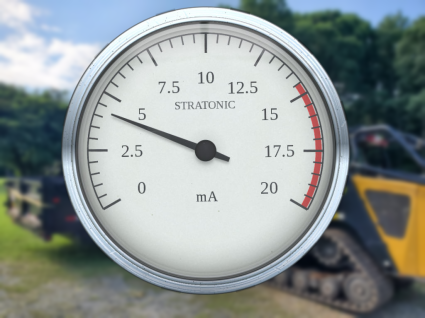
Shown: 4.25
